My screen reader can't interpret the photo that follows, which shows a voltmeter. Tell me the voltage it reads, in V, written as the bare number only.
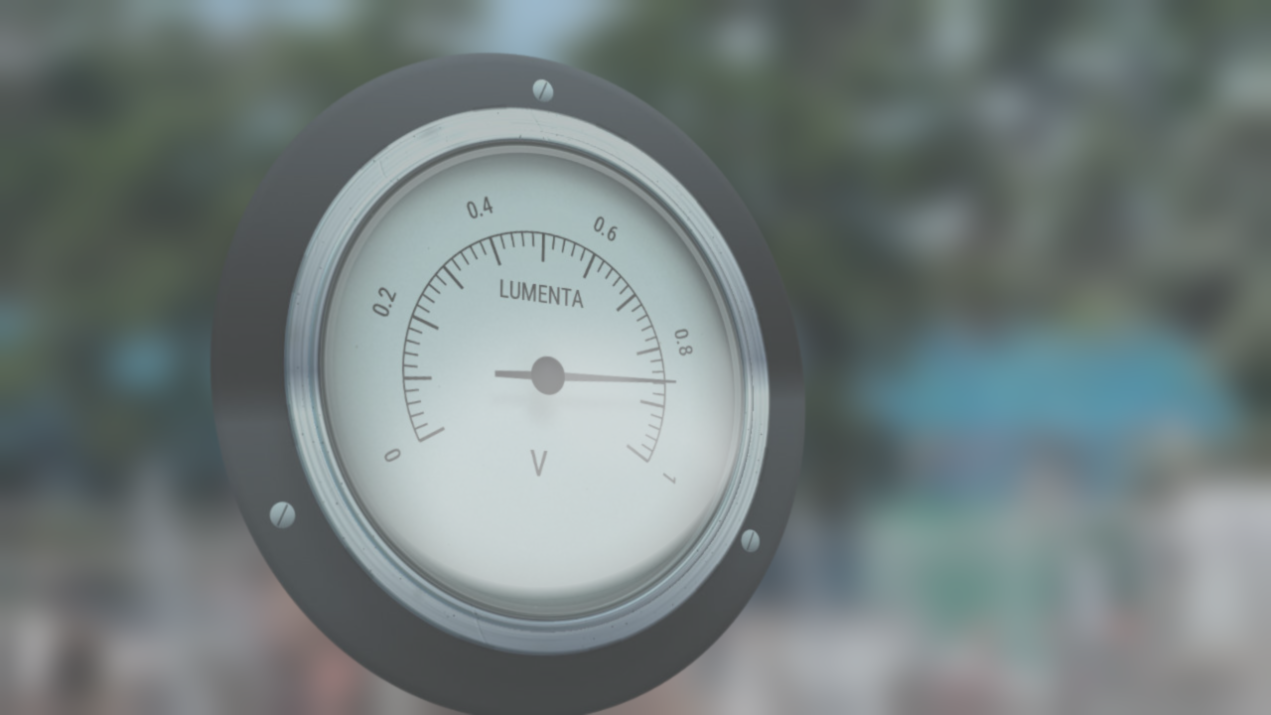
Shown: 0.86
